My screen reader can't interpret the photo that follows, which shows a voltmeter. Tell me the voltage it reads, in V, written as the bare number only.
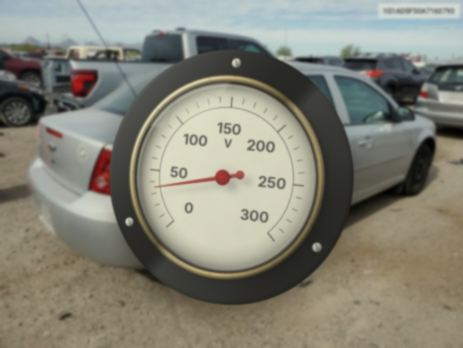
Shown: 35
